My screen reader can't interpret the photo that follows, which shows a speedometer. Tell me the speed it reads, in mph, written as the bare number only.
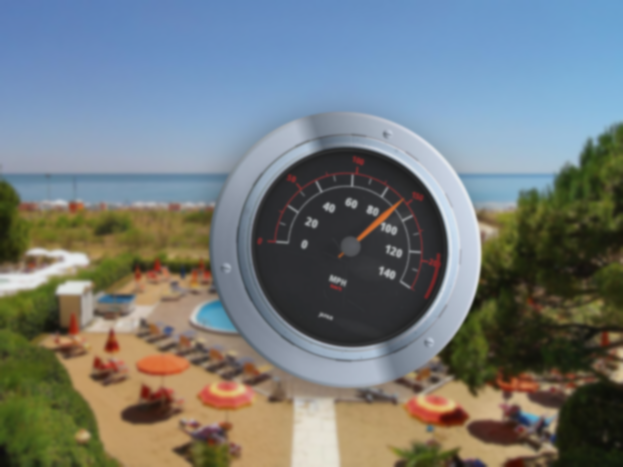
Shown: 90
